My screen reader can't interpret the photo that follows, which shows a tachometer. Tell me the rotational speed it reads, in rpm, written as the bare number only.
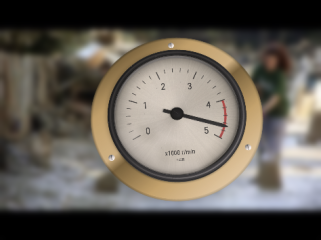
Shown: 4700
